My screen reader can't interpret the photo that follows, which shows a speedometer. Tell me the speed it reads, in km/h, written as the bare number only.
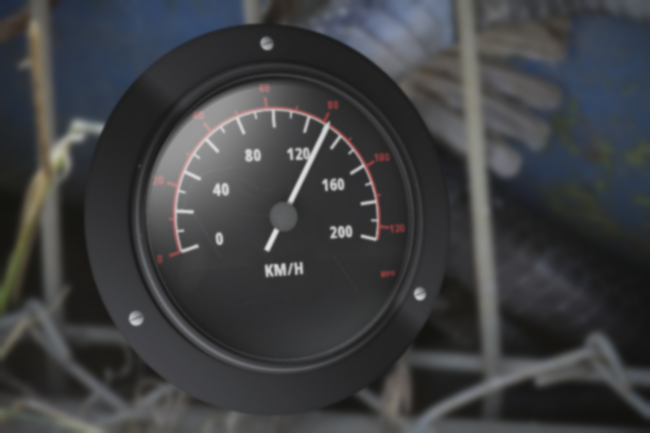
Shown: 130
